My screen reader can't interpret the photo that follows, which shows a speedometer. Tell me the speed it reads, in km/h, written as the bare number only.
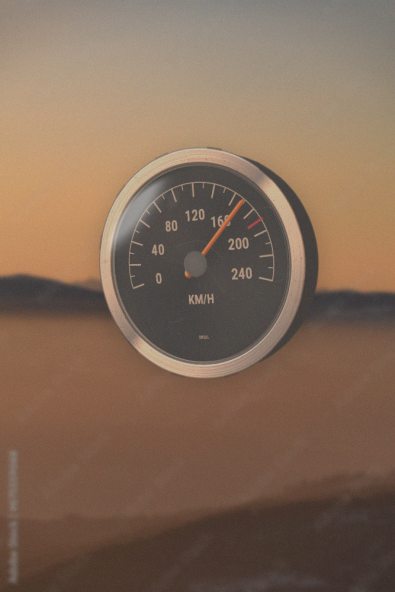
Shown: 170
